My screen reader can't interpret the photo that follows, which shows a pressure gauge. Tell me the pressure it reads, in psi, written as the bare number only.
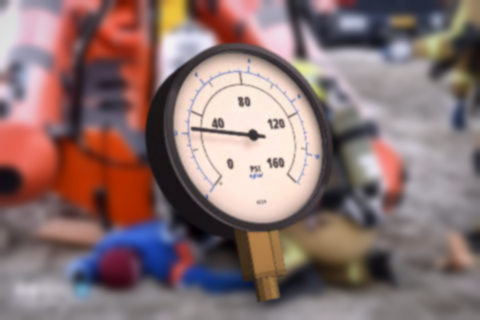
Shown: 30
